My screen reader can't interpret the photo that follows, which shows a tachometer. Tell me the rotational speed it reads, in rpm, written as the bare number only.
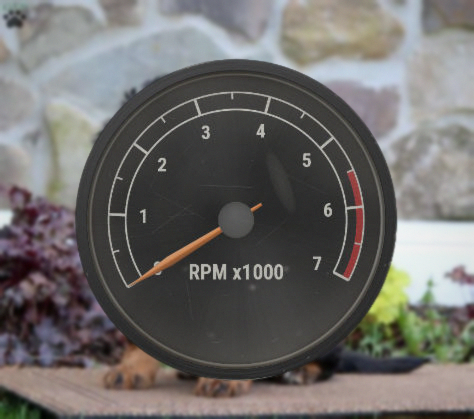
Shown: 0
